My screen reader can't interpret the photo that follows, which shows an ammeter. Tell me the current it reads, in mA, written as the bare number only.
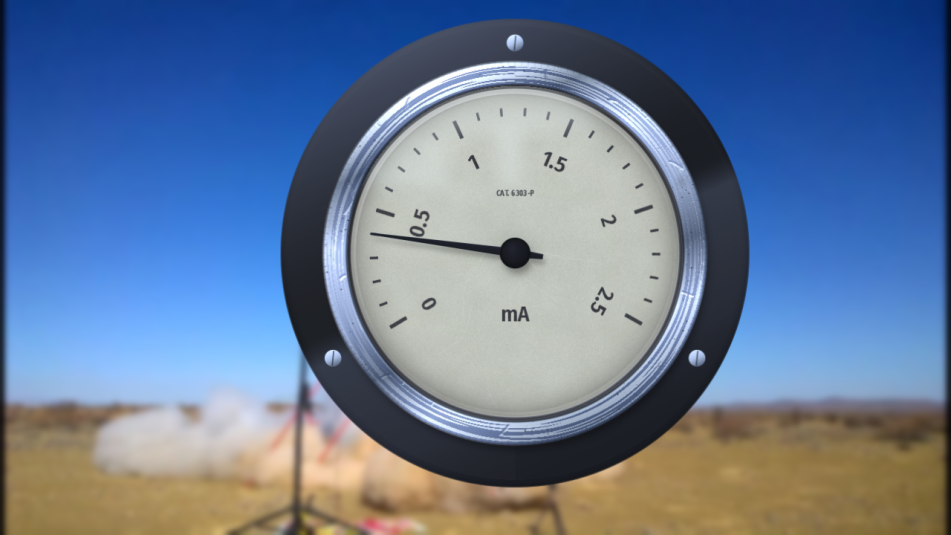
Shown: 0.4
